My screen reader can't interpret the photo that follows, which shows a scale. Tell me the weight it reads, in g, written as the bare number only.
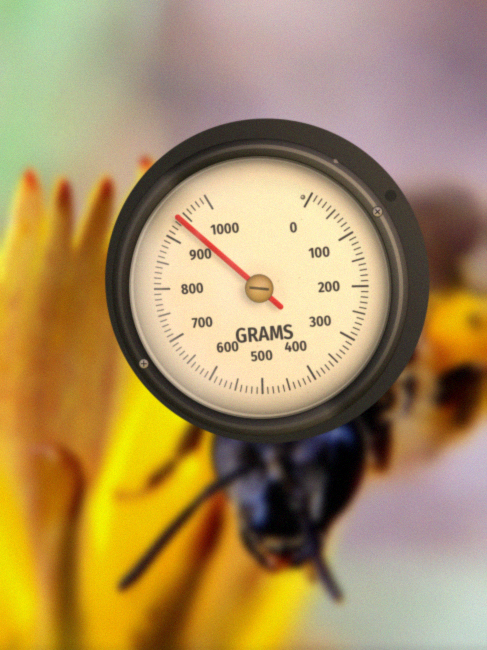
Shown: 940
